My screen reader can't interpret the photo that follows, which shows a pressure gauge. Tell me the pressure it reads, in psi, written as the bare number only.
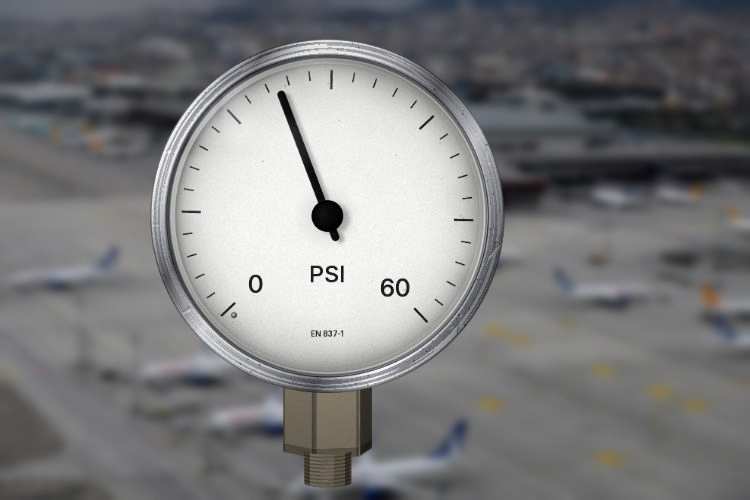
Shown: 25
